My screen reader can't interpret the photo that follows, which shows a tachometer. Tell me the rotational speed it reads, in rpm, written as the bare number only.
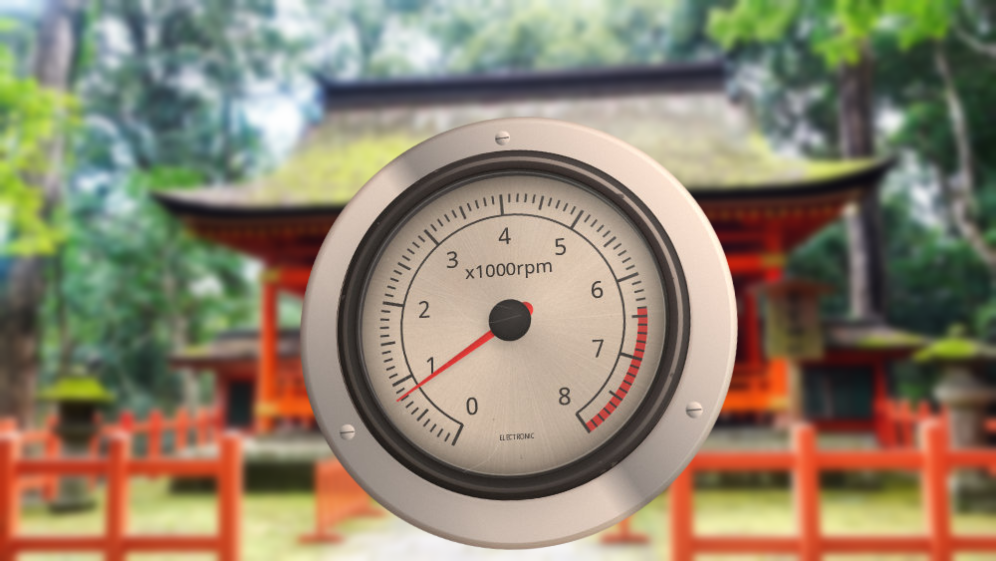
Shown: 800
